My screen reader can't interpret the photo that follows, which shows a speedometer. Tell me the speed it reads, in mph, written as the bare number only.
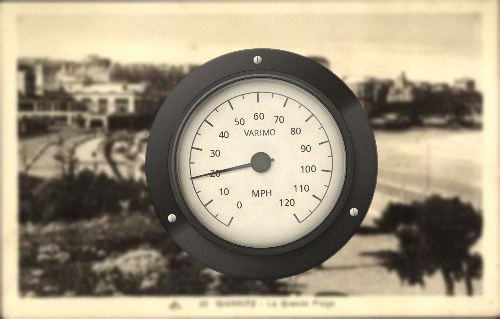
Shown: 20
